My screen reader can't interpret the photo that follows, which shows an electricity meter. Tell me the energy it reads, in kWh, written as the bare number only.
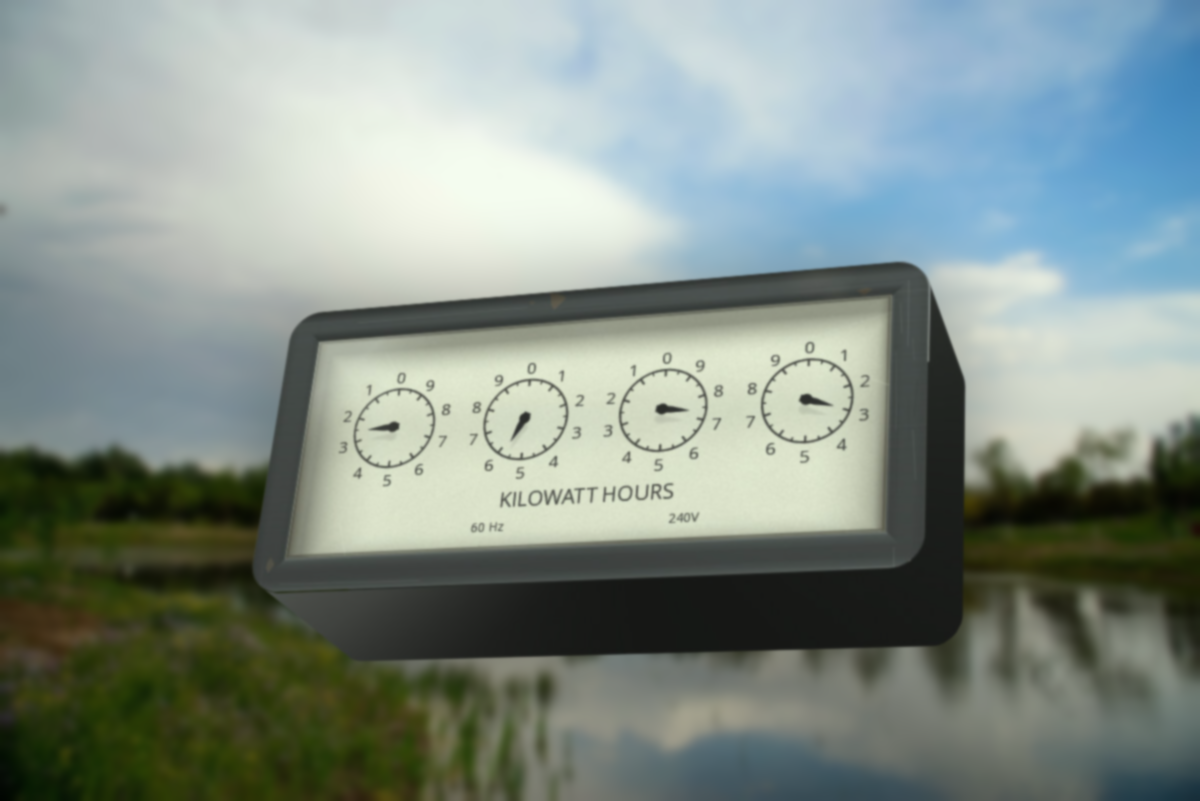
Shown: 2573
